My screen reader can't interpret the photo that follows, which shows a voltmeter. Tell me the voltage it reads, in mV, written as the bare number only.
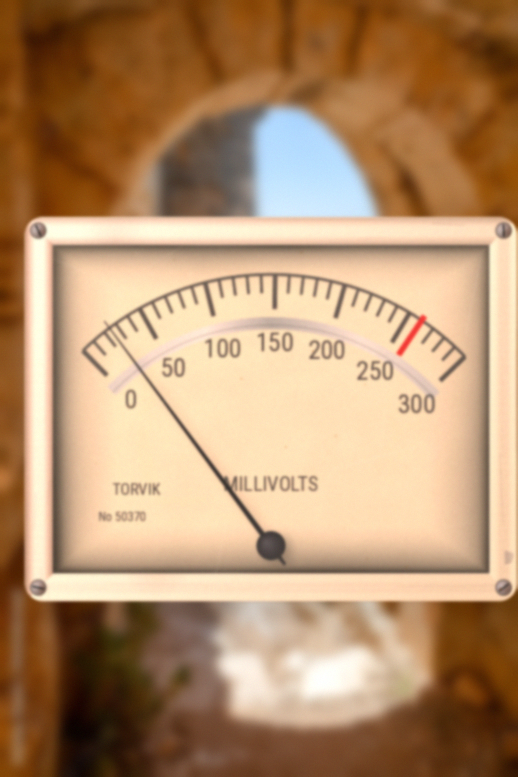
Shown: 25
